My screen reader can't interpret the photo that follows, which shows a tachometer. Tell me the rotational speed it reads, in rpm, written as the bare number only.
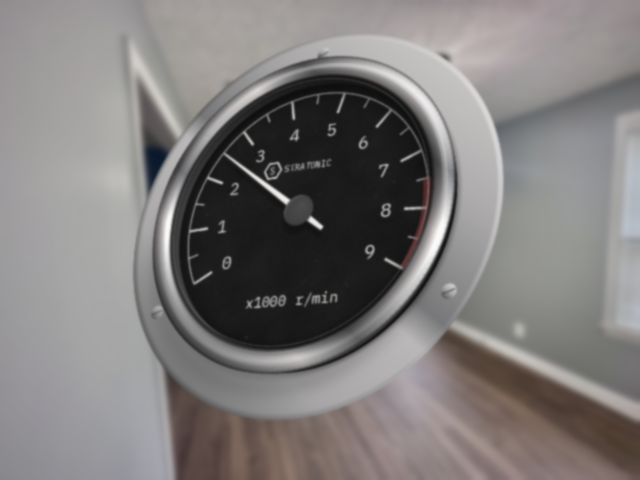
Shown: 2500
